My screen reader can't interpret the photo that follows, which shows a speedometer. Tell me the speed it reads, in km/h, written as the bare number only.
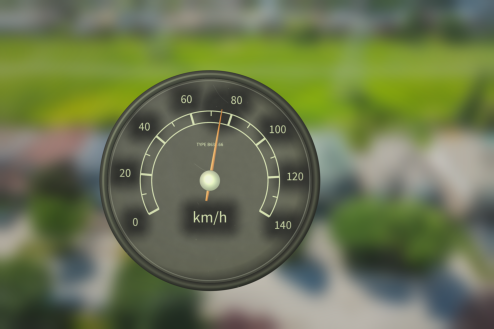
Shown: 75
